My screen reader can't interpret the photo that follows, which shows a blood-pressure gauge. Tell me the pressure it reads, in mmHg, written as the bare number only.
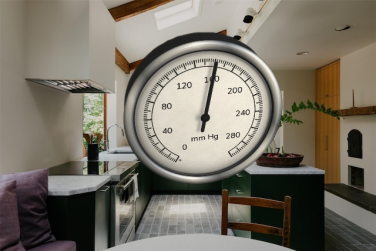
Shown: 160
